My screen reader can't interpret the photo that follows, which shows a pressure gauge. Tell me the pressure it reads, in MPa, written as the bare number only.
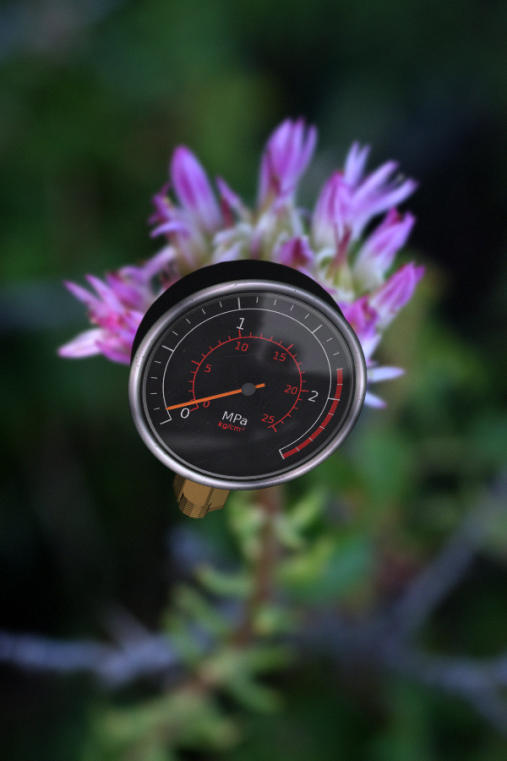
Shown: 0.1
